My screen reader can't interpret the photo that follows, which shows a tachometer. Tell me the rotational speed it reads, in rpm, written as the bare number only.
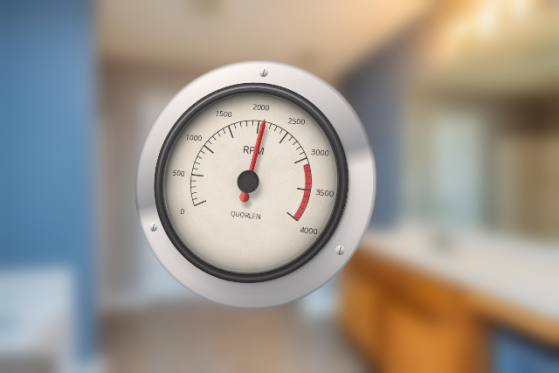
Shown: 2100
